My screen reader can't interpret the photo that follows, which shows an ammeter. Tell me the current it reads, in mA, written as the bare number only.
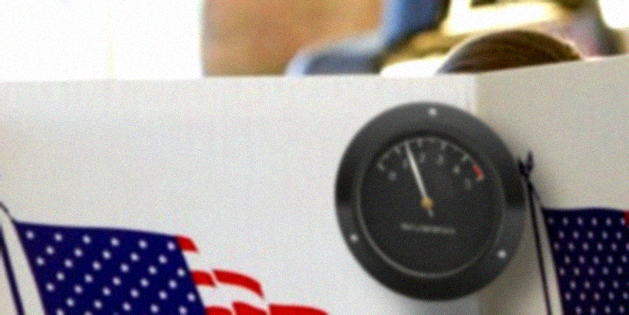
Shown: 1.5
